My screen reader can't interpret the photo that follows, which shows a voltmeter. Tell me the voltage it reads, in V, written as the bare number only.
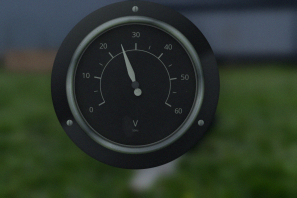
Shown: 25
